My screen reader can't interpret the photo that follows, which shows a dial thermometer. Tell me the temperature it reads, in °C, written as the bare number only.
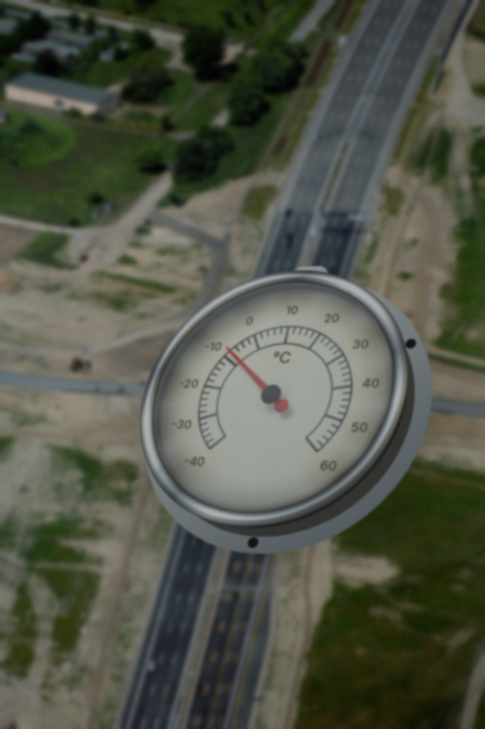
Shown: -8
